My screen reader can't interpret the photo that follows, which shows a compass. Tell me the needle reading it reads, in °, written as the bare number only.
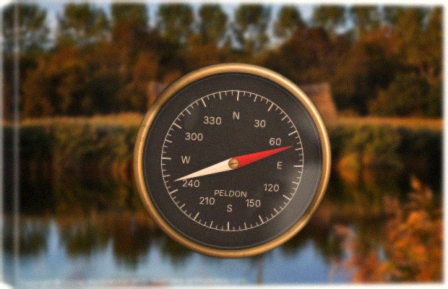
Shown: 70
